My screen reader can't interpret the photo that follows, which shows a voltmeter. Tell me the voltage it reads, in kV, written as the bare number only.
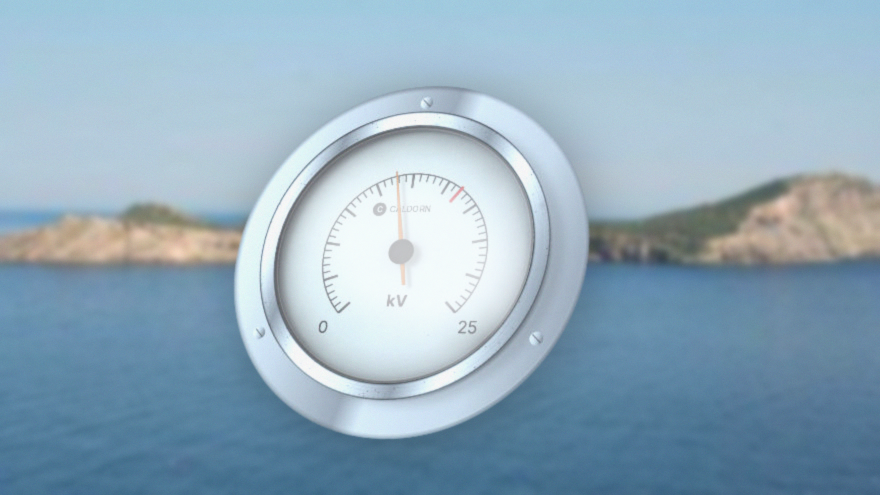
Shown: 11.5
